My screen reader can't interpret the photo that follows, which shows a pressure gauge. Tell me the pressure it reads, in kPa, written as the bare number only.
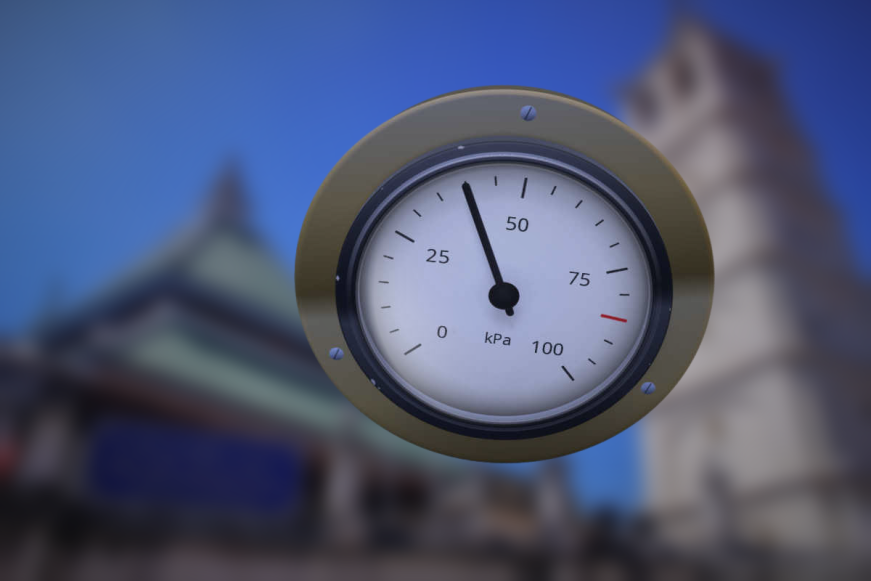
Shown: 40
